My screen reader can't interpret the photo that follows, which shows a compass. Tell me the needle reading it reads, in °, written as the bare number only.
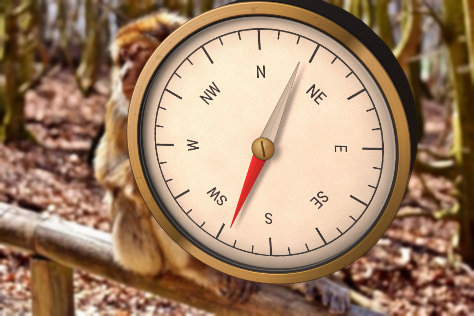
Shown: 205
